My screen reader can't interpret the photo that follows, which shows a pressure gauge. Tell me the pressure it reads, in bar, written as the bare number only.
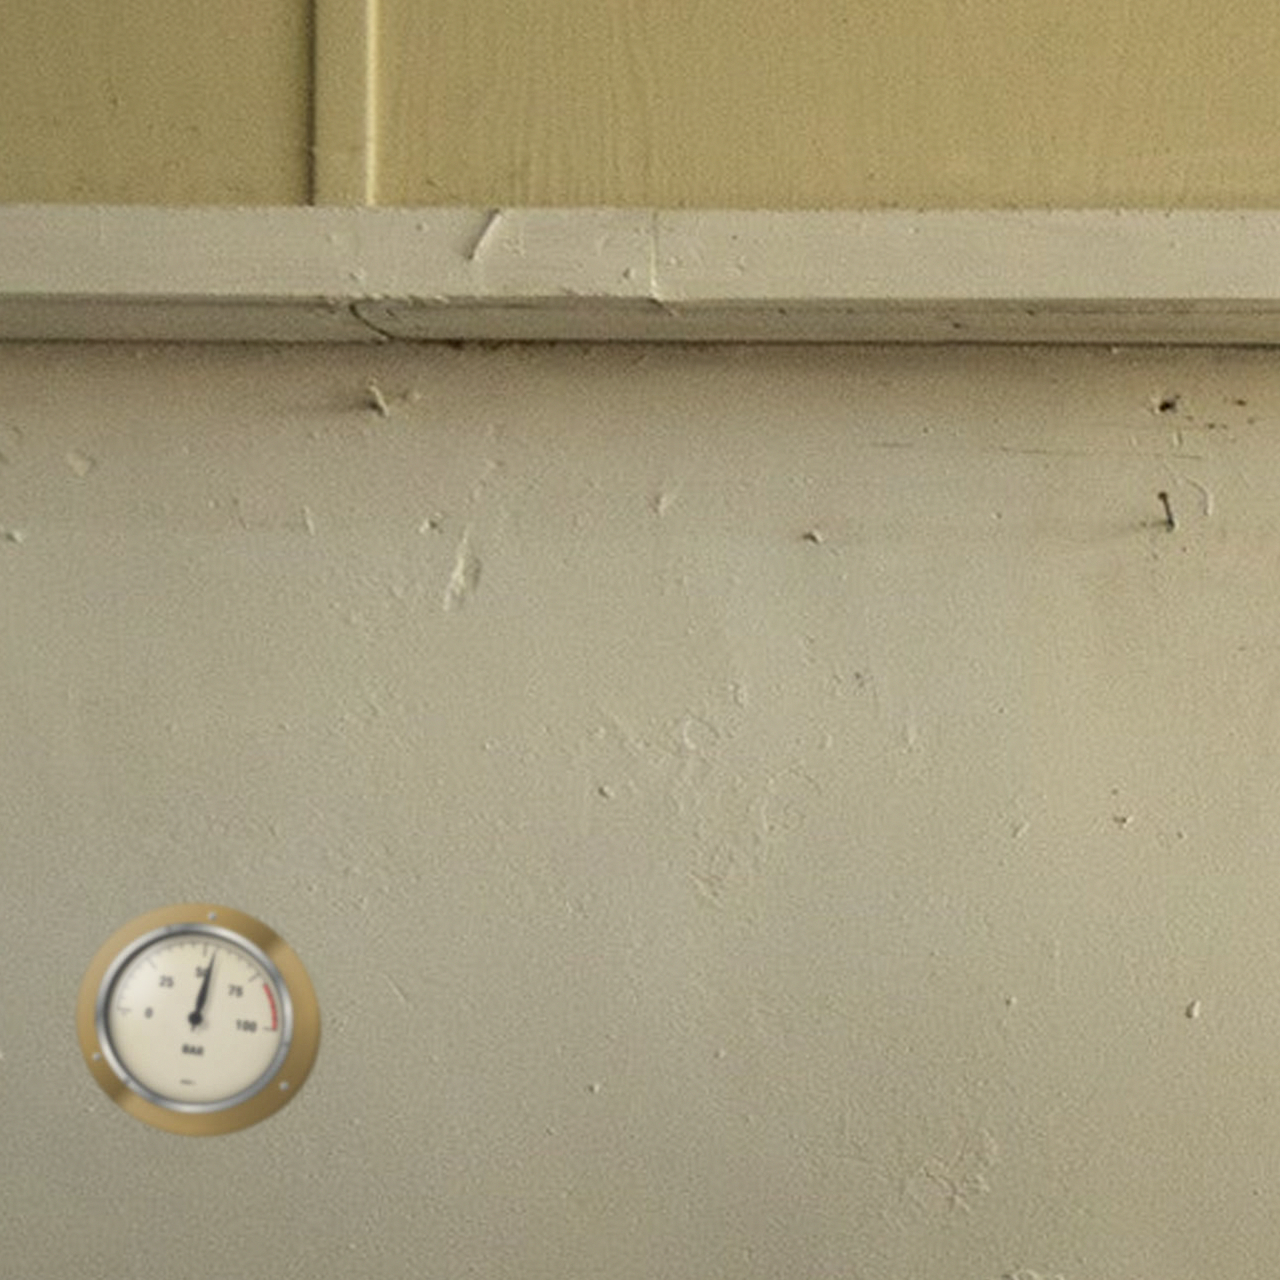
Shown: 55
